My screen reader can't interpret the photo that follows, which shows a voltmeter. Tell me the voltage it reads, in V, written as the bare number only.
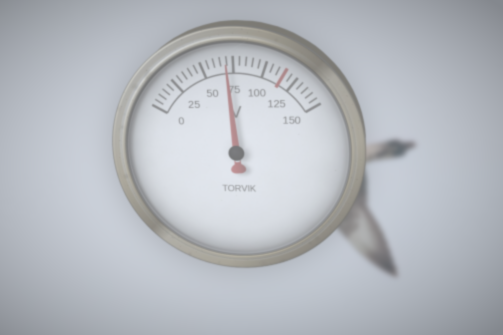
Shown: 70
